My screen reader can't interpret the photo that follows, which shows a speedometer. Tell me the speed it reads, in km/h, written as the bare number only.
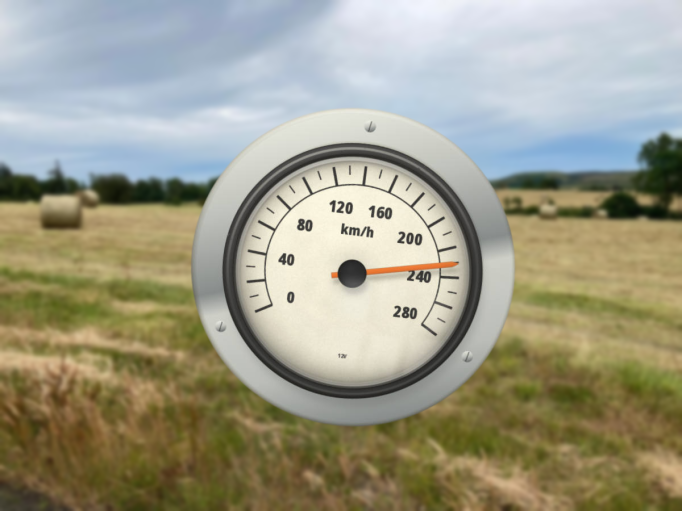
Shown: 230
